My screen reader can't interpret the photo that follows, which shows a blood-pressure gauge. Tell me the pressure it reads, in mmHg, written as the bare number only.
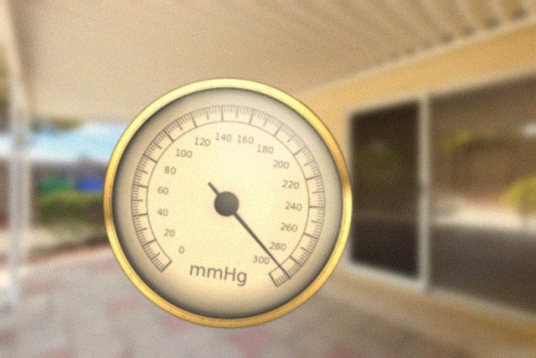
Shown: 290
